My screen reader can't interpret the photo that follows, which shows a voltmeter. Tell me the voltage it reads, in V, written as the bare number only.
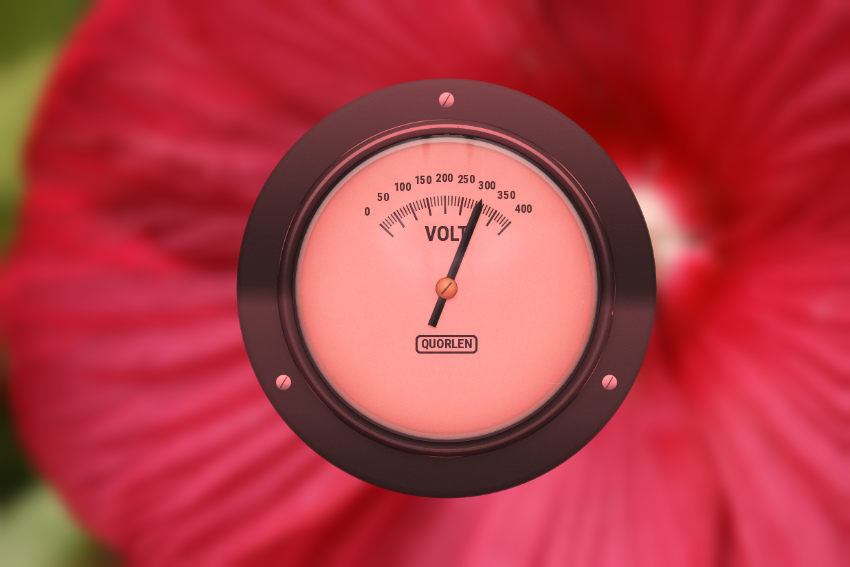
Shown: 300
